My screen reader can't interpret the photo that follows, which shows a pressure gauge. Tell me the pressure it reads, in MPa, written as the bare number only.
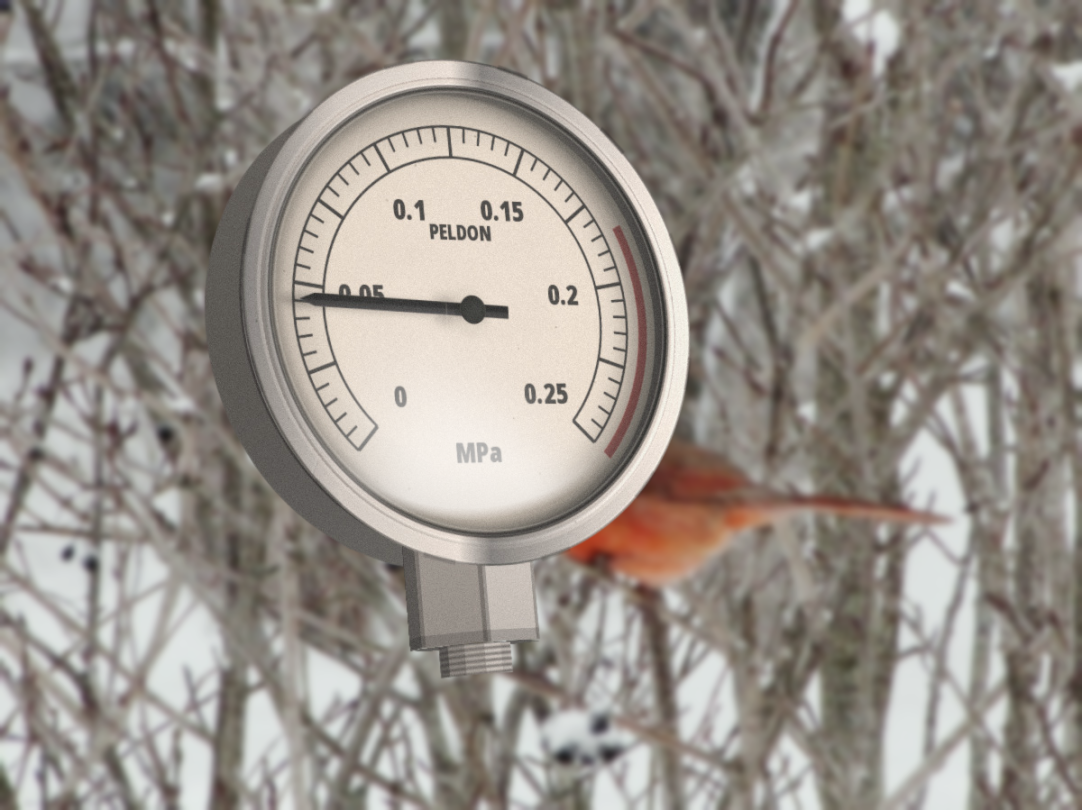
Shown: 0.045
